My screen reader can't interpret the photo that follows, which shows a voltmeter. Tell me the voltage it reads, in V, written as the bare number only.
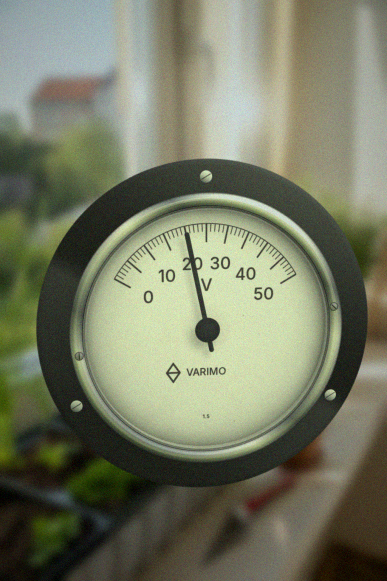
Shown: 20
